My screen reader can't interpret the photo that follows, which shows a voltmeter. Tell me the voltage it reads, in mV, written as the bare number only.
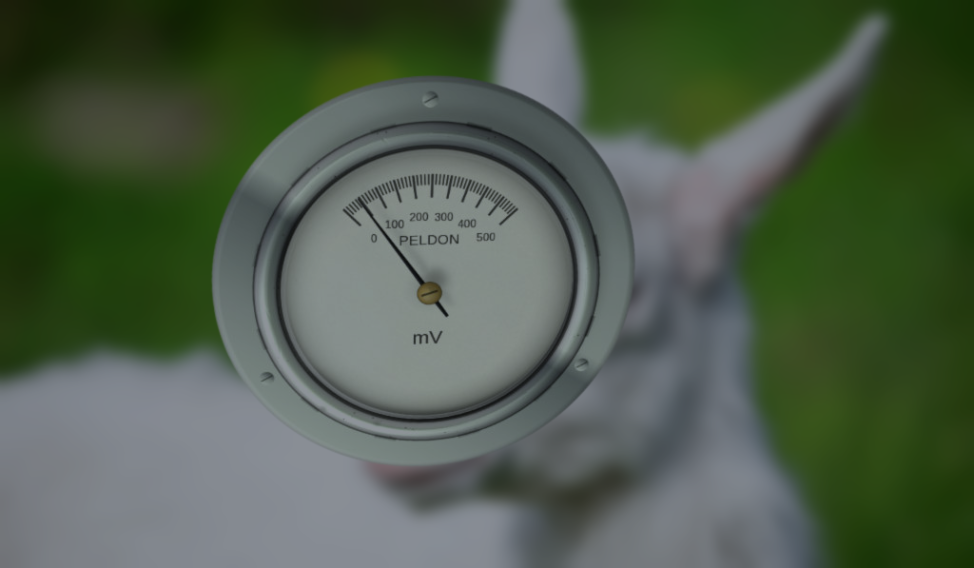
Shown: 50
